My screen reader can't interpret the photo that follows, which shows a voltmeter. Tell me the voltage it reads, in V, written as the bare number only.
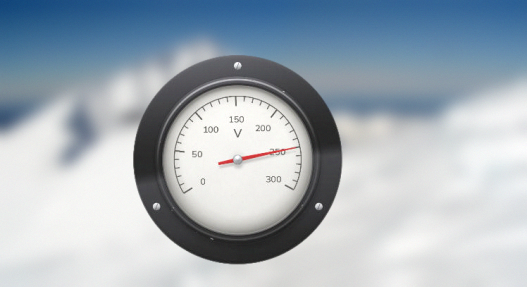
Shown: 250
